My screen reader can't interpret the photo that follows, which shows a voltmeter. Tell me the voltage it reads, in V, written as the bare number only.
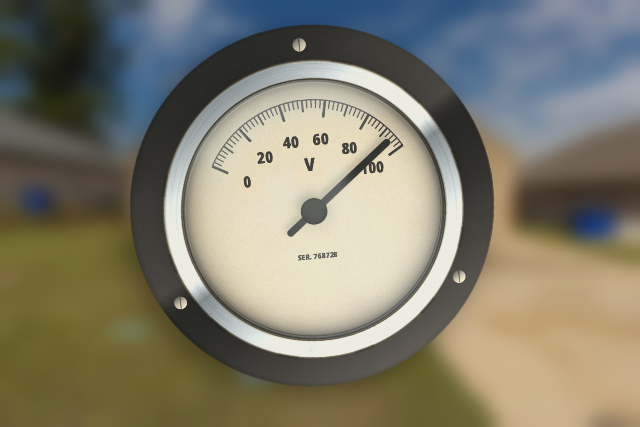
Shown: 94
